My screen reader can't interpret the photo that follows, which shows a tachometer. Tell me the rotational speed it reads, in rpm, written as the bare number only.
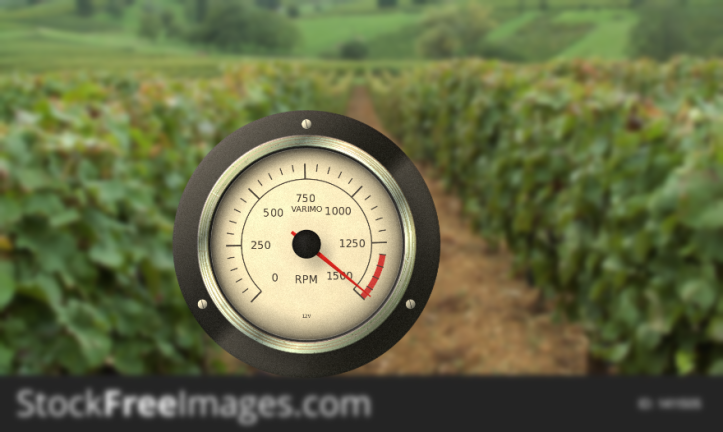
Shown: 1475
